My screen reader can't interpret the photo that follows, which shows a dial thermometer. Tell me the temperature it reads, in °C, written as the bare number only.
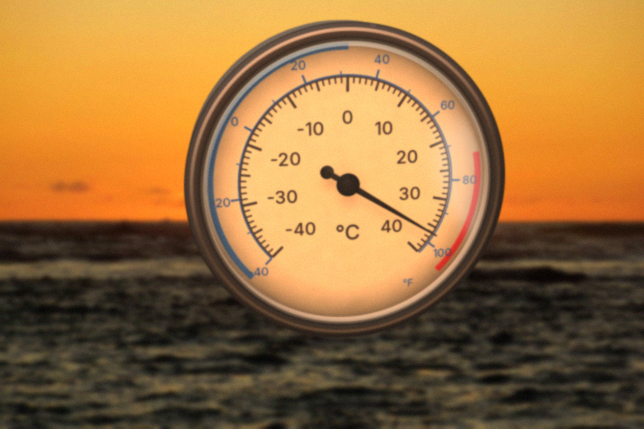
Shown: 36
